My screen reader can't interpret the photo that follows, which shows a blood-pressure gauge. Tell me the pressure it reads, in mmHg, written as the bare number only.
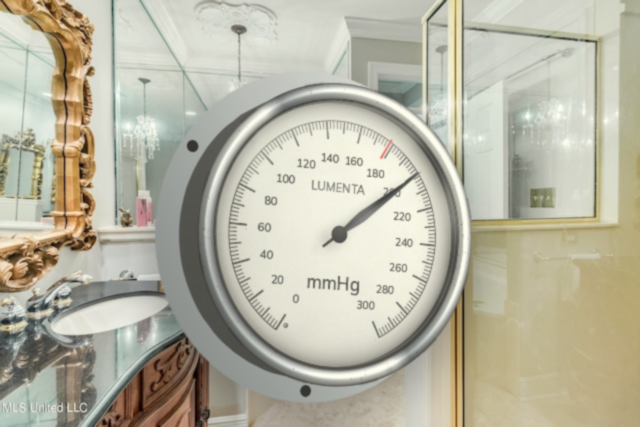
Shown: 200
